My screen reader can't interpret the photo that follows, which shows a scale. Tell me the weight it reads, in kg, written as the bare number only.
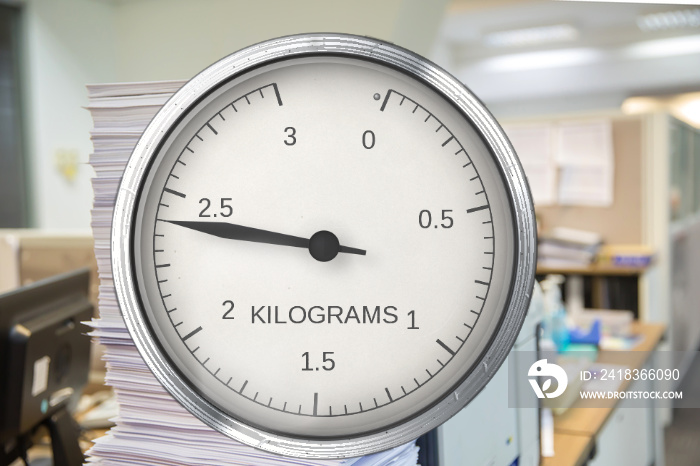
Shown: 2.4
